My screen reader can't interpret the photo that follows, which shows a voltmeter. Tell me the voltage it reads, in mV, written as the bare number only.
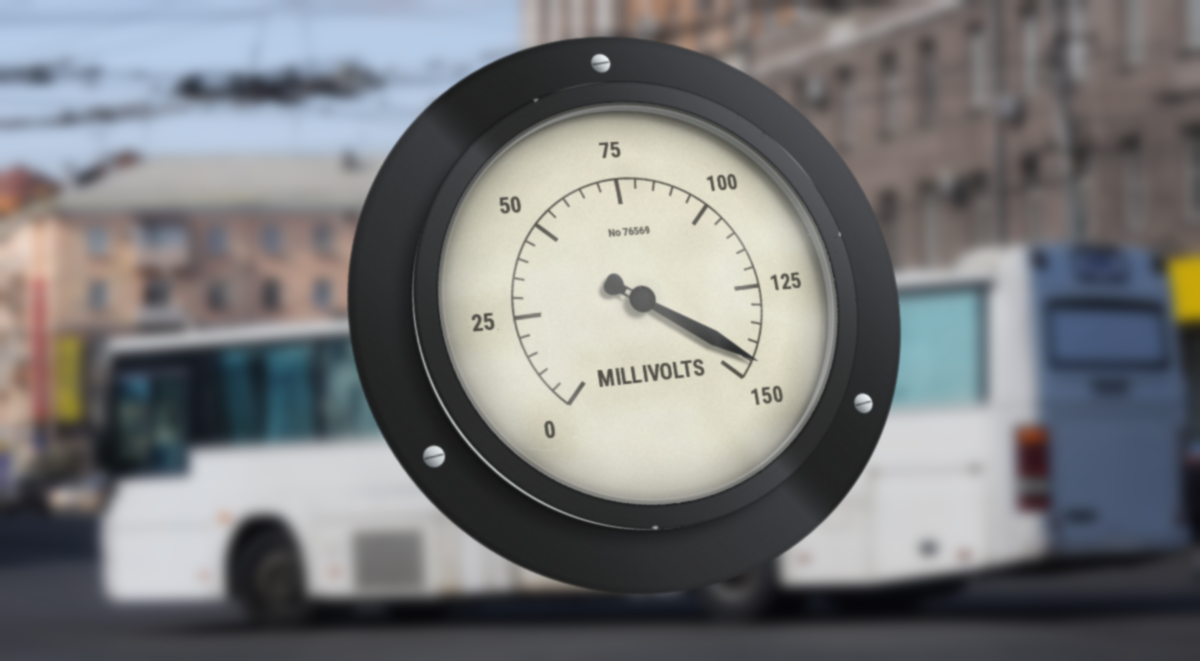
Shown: 145
